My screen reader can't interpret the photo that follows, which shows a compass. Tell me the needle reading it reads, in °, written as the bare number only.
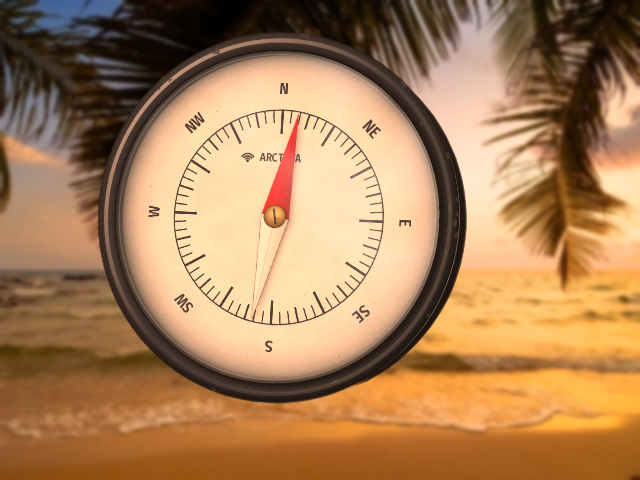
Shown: 10
